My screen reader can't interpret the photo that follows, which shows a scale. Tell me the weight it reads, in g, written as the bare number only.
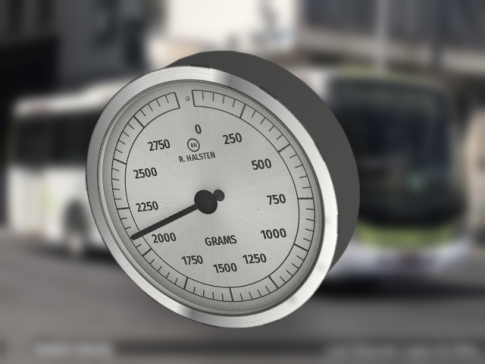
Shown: 2100
